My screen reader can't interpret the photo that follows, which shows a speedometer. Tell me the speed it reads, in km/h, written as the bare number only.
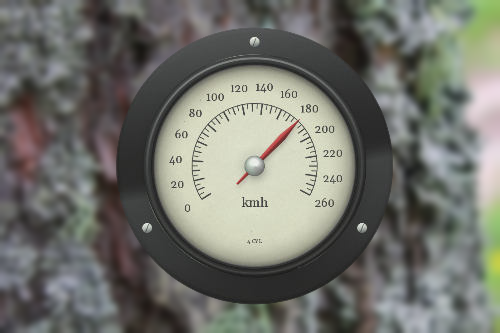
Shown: 180
